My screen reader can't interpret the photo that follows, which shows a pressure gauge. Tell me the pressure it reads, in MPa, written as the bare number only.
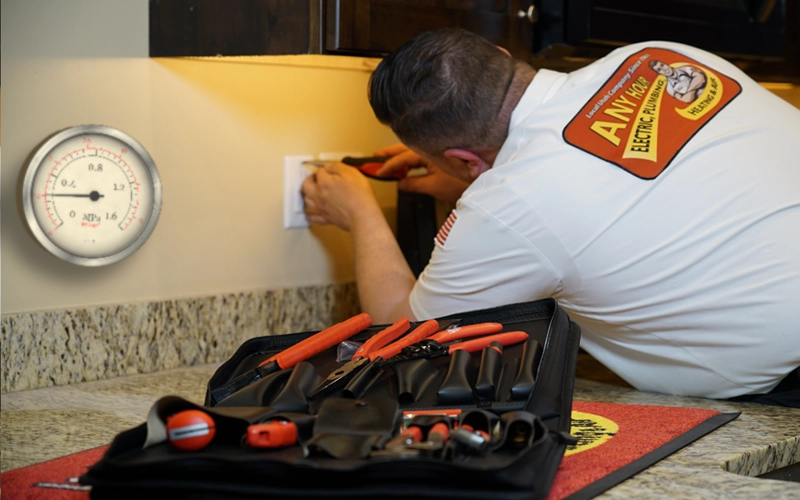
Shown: 0.25
